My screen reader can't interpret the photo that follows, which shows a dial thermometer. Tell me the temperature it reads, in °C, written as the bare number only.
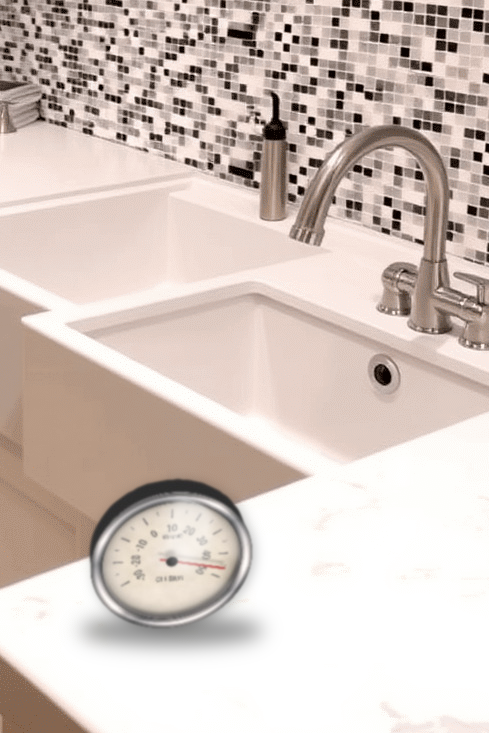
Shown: 45
